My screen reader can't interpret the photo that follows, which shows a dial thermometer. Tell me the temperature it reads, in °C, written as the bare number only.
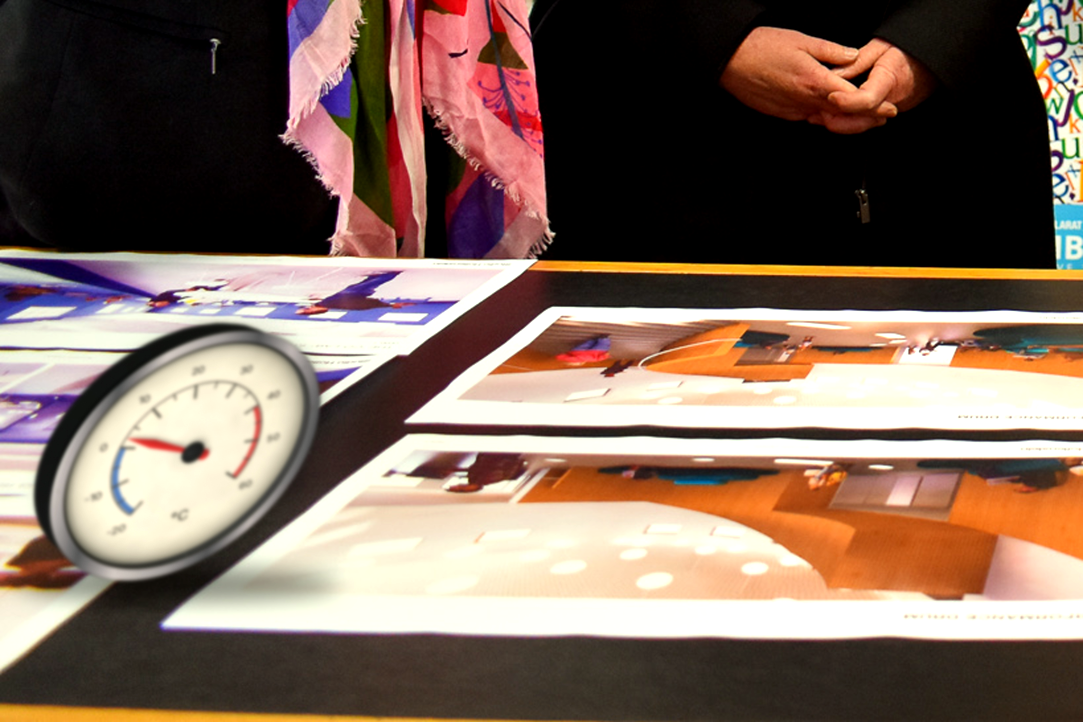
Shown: 2.5
